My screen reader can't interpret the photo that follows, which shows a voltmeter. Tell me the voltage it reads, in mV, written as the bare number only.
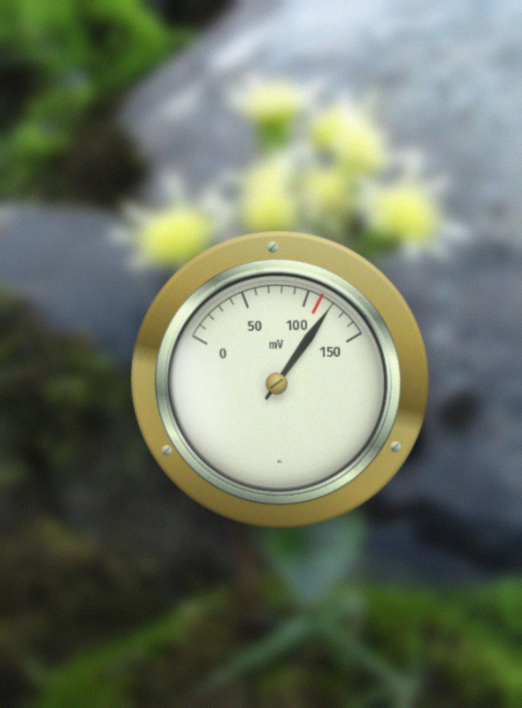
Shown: 120
